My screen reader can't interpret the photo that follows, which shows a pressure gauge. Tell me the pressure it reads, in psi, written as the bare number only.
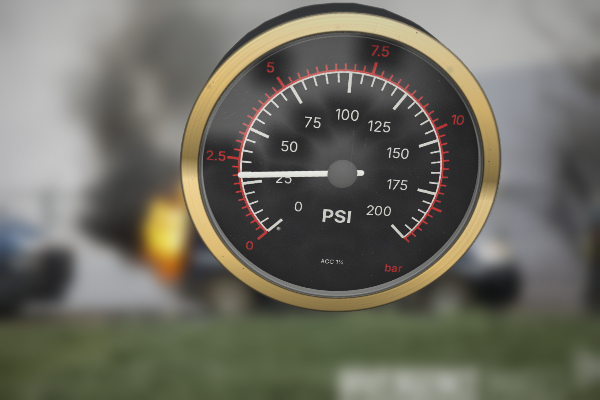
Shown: 30
